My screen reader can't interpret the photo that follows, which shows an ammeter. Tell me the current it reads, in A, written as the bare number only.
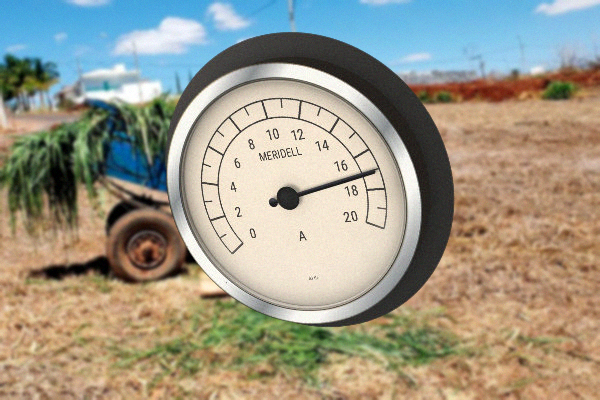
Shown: 17
